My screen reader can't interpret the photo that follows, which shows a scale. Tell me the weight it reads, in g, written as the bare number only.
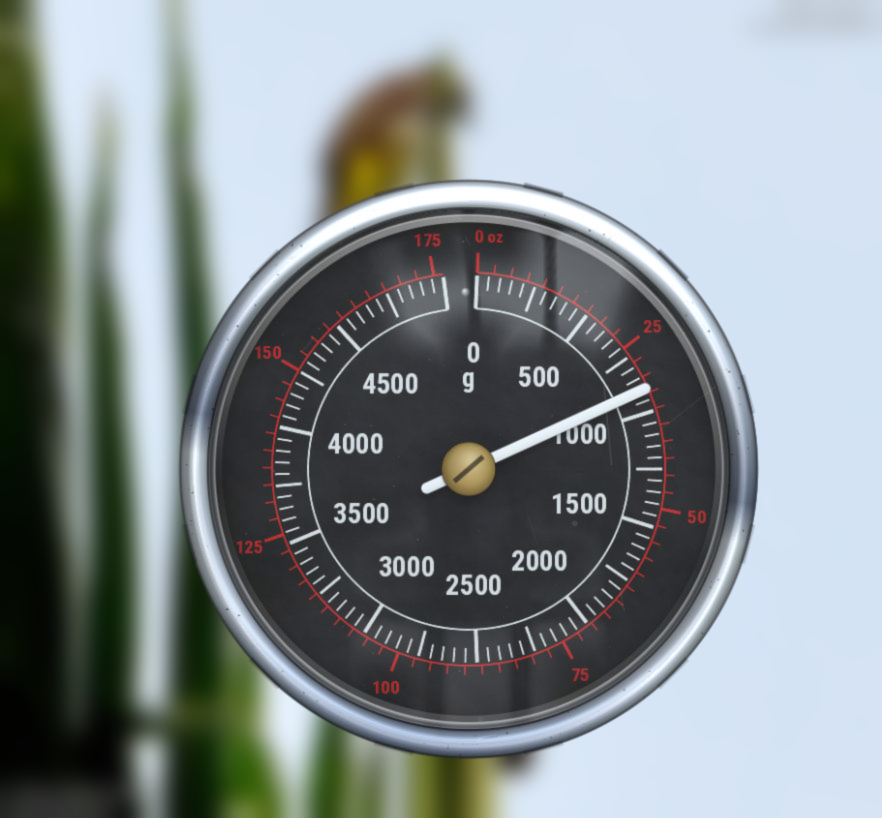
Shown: 900
